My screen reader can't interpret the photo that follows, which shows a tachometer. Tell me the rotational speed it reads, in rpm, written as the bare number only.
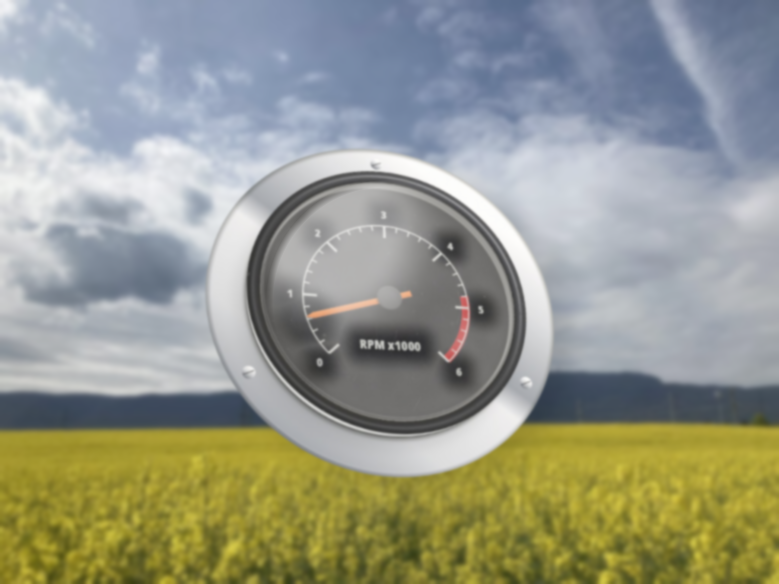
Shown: 600
